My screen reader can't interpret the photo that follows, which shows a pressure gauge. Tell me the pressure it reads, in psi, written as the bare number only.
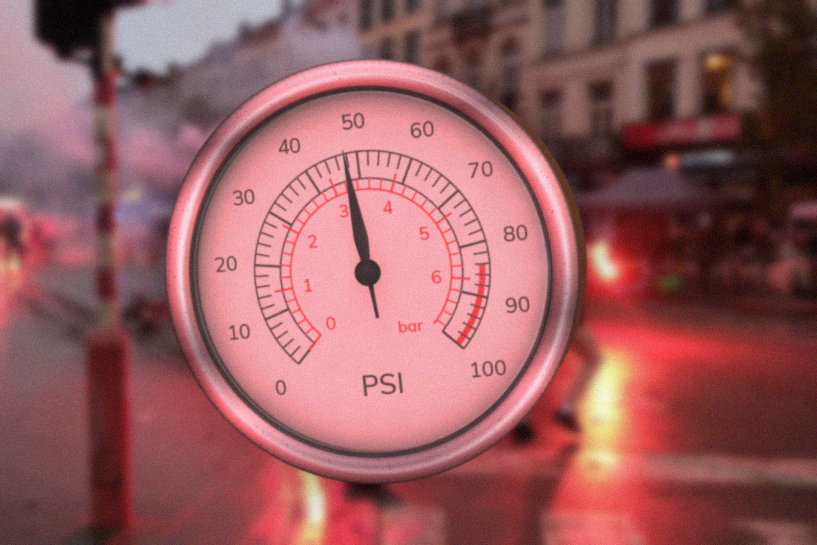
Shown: 48
